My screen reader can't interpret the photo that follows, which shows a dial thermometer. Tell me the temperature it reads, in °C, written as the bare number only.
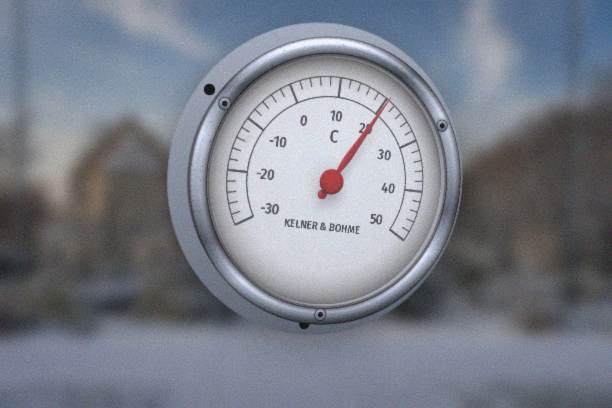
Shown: 20
